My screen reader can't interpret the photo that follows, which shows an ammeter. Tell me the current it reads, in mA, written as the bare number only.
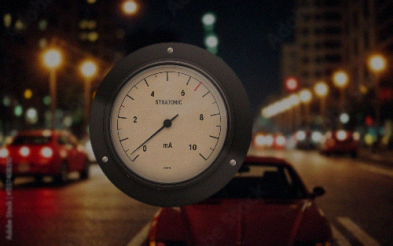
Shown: 0.25
